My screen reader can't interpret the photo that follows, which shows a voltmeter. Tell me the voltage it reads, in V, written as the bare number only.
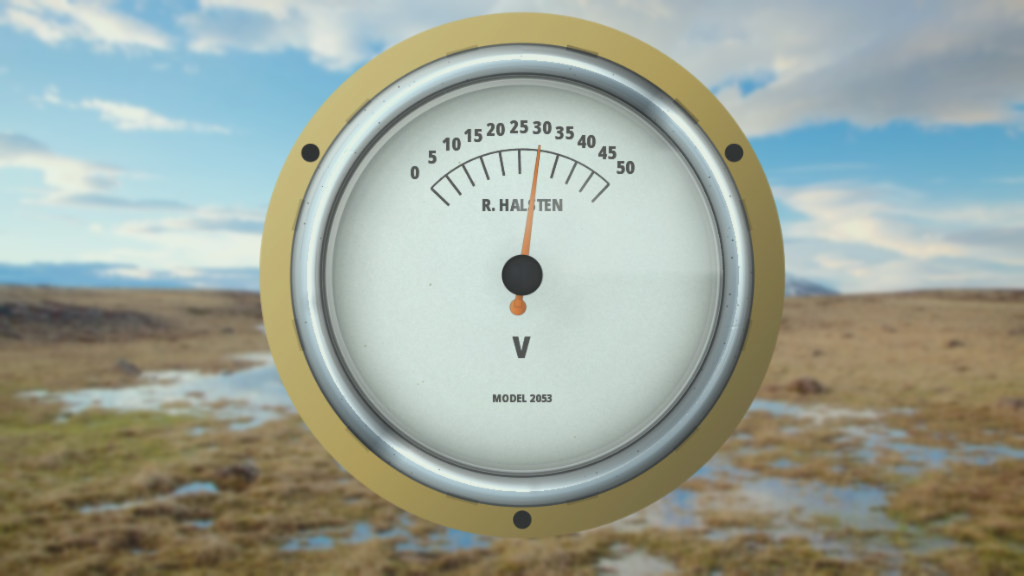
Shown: 30
